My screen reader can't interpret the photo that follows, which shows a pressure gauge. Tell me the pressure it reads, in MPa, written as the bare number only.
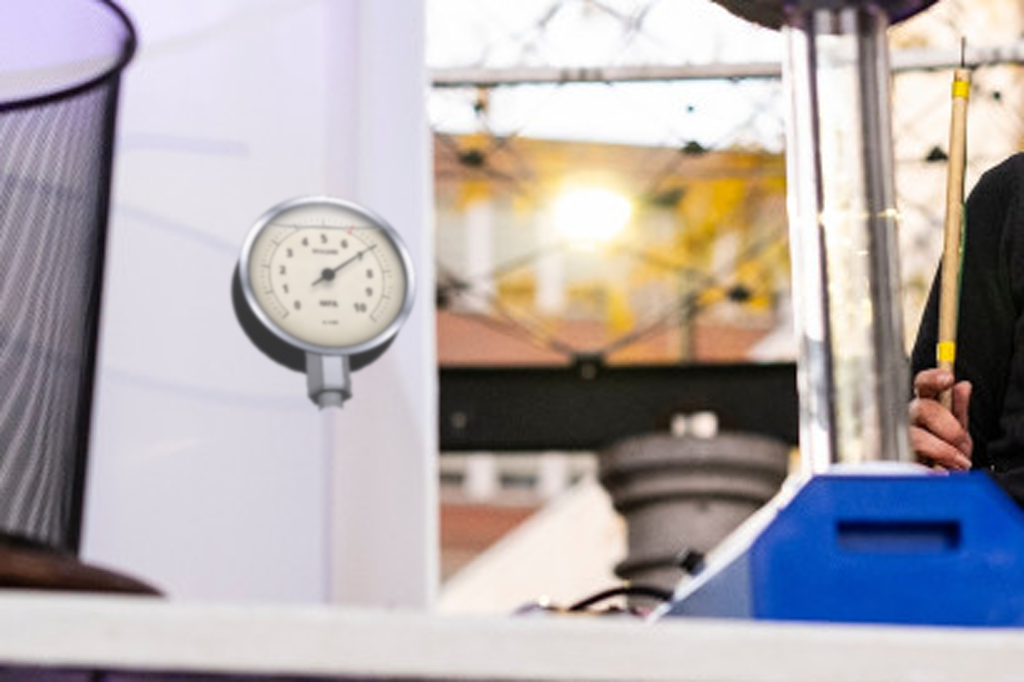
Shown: 7
